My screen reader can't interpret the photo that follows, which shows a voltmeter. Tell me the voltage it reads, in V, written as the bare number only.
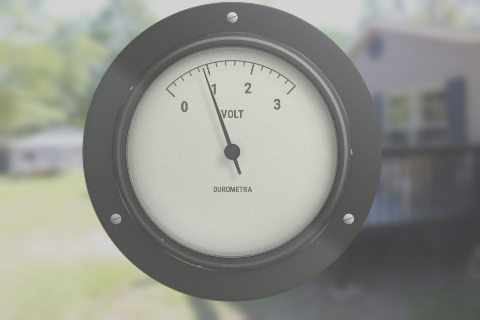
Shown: 0.9
